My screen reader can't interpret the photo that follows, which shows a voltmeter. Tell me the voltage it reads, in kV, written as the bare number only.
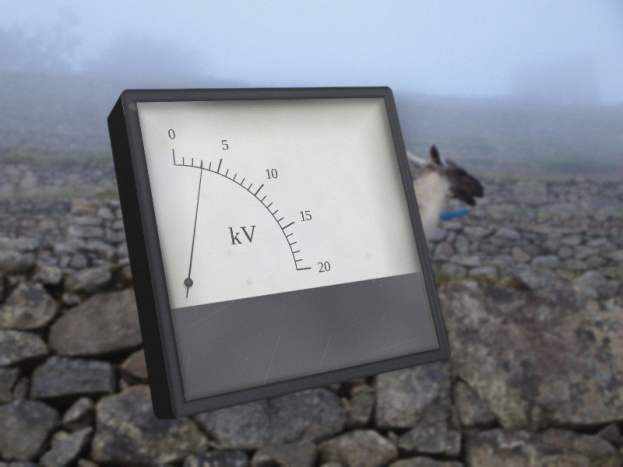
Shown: 3
